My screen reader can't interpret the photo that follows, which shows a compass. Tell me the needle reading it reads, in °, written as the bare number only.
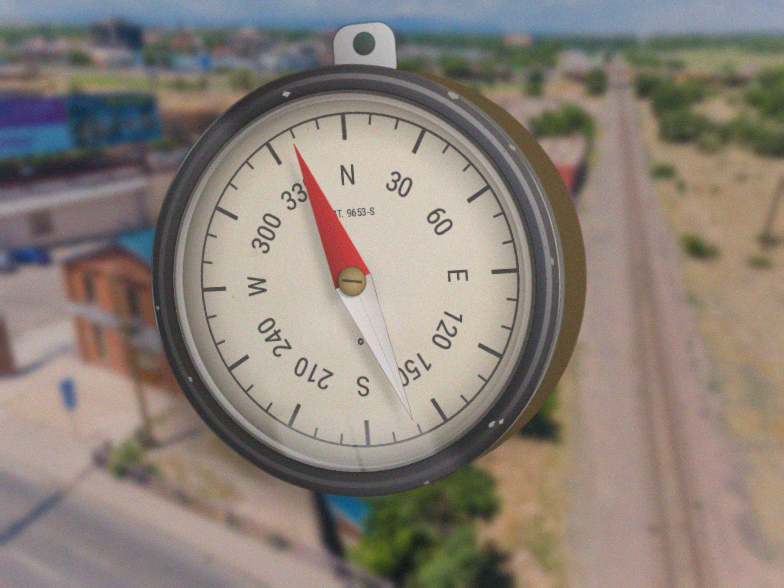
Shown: 340
